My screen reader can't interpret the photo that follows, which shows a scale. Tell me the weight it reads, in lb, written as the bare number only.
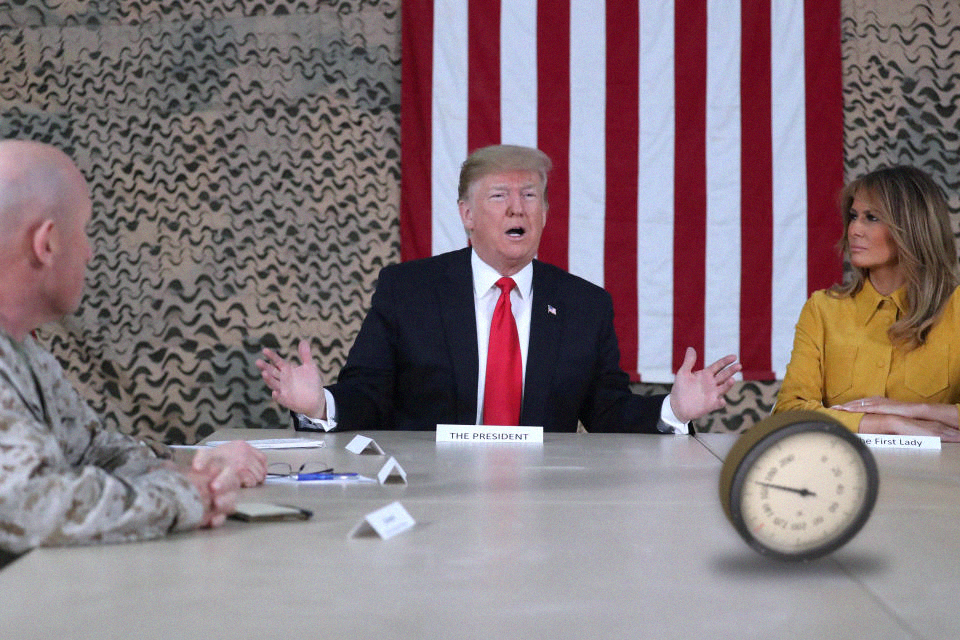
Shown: 170
